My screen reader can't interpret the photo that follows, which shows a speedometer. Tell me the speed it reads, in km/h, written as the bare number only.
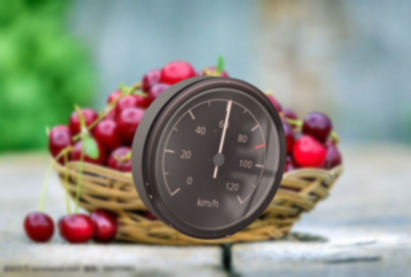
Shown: 60
